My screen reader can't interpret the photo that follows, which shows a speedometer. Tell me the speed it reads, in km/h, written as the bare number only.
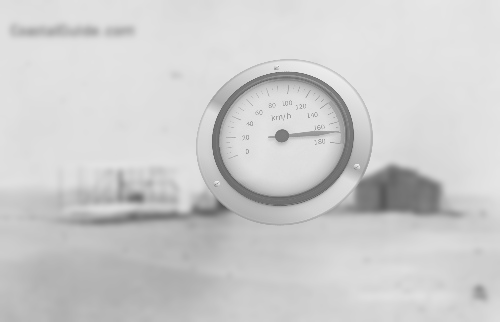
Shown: 170
